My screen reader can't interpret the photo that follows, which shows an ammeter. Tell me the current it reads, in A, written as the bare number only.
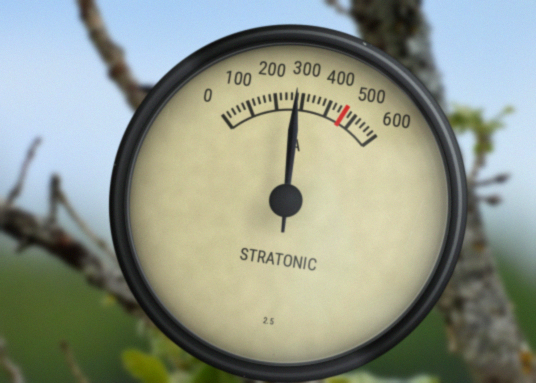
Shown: 280
